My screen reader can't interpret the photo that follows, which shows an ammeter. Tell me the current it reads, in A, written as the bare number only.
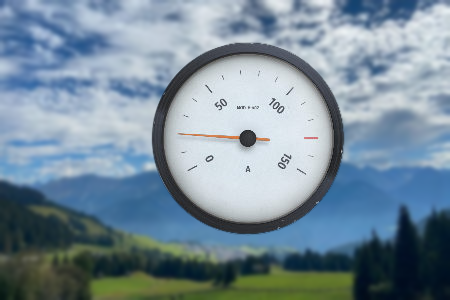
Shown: 20
